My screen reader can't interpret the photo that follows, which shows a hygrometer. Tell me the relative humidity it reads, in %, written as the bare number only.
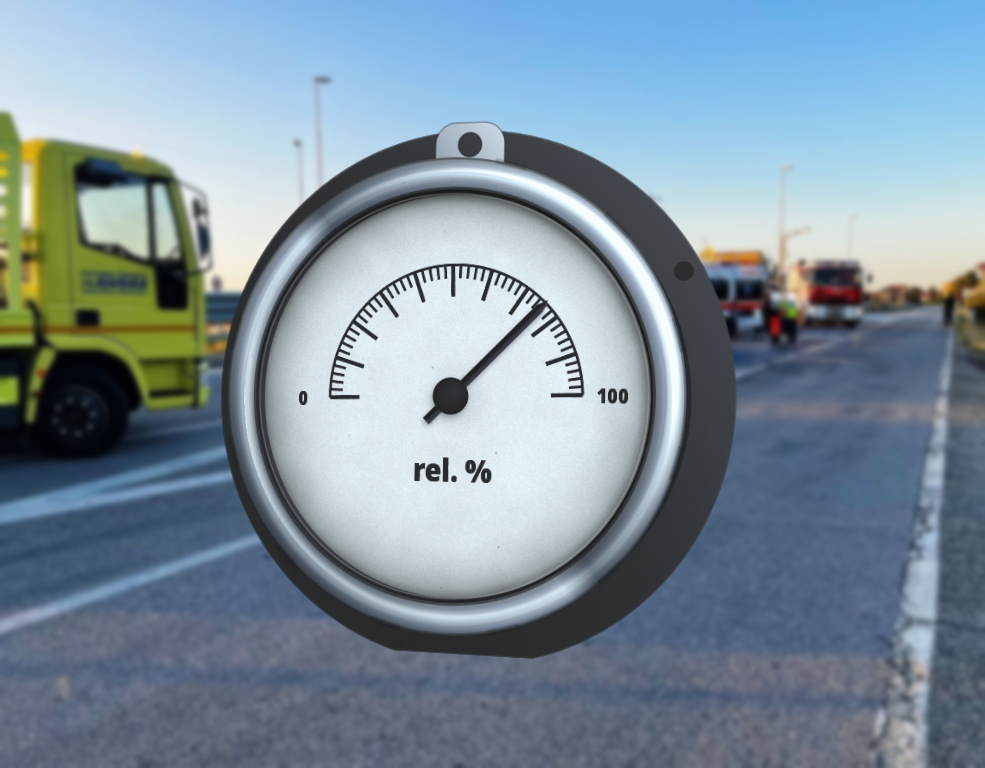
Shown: 76
